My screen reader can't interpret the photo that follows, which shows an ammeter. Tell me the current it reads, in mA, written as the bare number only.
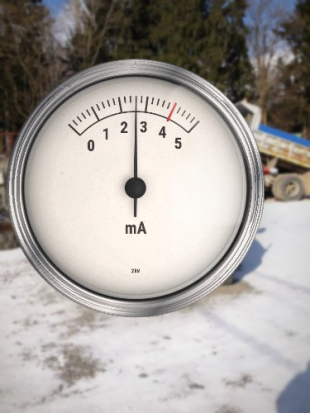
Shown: 2.6
